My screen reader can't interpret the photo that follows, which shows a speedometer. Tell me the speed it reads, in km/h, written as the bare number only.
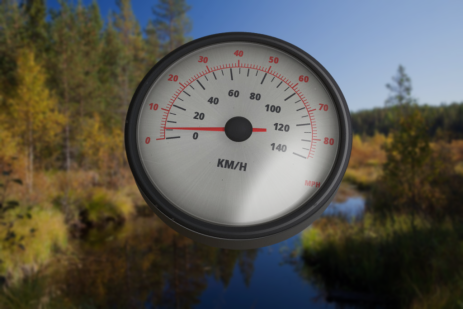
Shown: 5
